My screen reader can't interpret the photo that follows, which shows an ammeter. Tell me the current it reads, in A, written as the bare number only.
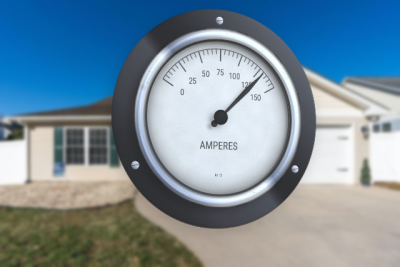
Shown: 130
